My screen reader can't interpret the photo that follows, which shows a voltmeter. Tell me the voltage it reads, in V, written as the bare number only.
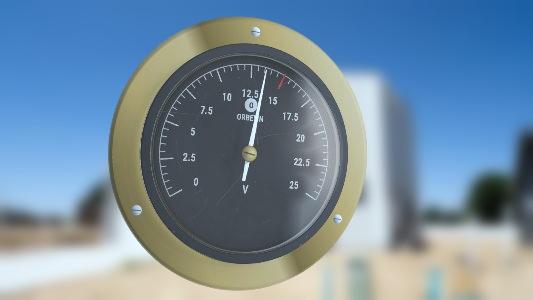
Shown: 13.5
